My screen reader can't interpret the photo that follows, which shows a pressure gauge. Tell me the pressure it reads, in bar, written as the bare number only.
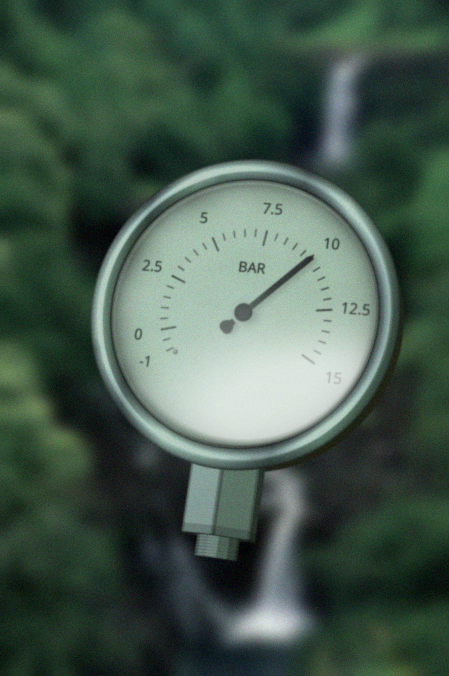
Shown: 10
